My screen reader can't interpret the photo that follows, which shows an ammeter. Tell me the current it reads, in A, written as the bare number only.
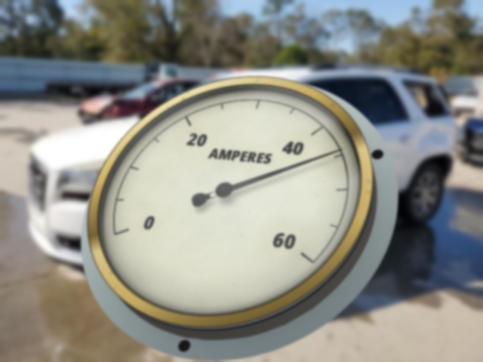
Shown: 45
